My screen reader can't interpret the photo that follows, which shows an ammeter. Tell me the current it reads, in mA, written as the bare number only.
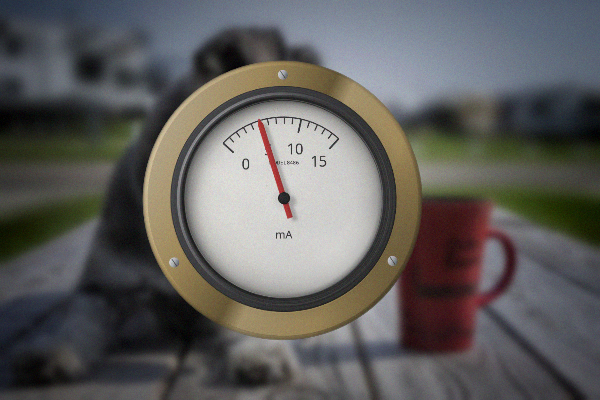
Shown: 5
